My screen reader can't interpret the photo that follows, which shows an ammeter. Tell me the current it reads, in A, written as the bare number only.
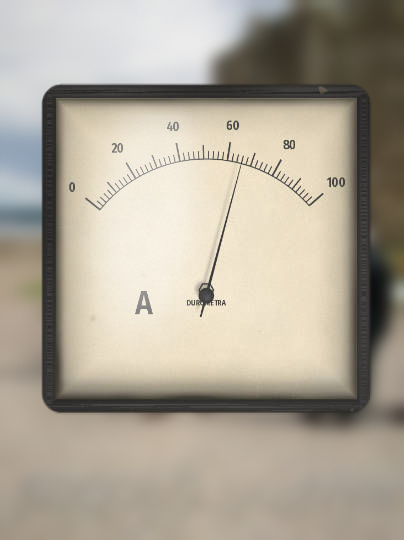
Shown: 66
